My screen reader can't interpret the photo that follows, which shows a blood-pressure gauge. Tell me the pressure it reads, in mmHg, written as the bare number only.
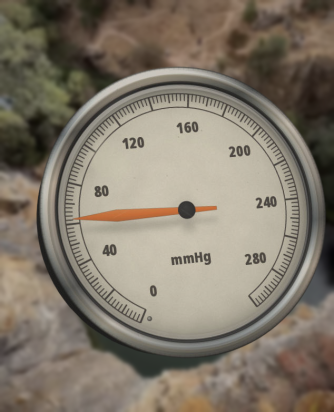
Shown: 62
